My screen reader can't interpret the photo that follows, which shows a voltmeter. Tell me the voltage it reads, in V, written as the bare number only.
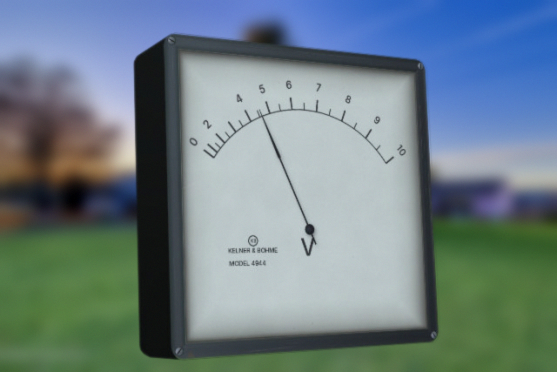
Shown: 4.5
